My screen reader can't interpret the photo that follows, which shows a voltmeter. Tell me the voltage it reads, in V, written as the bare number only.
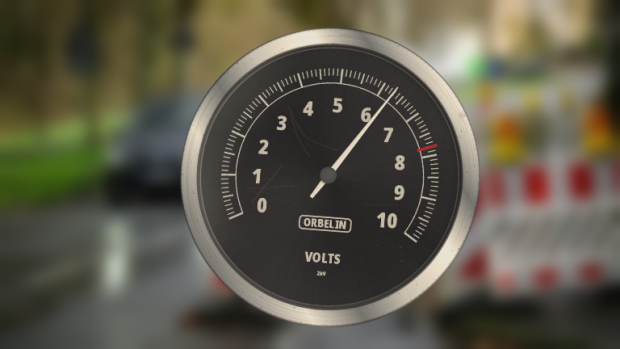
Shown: 6.3
